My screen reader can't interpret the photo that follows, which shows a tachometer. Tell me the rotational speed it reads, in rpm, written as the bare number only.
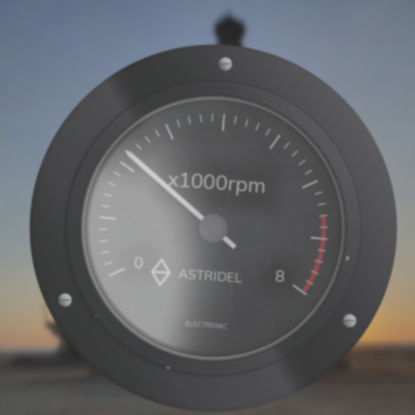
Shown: 2200
